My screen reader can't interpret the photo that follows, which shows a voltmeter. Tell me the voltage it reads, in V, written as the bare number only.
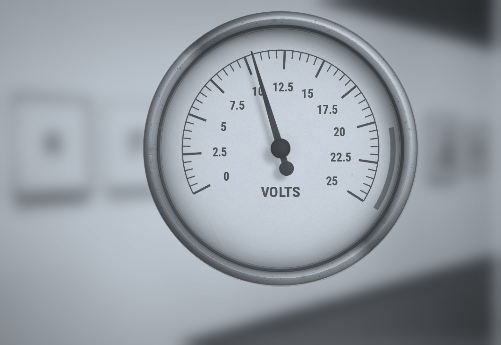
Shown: 10.5
